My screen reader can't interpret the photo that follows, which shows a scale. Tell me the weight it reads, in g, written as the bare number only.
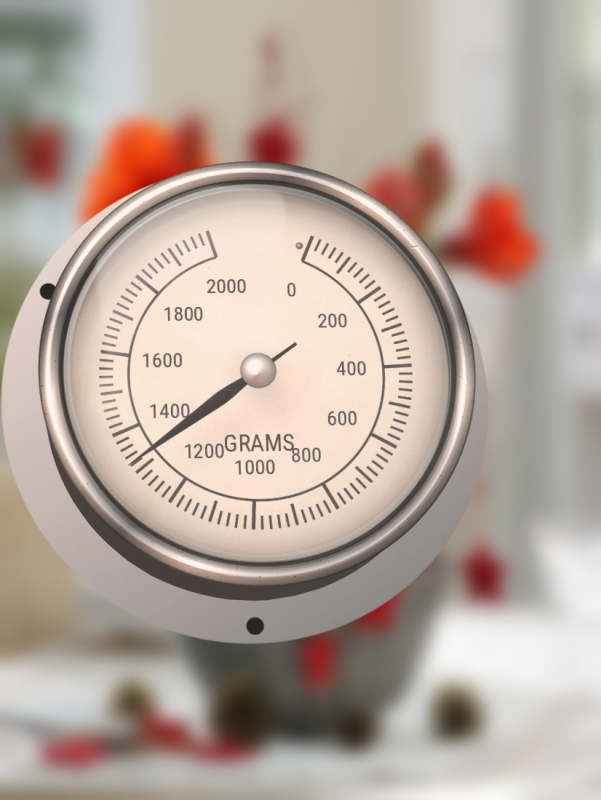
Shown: 1320
